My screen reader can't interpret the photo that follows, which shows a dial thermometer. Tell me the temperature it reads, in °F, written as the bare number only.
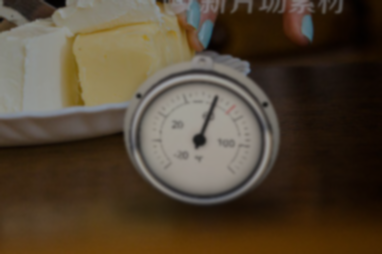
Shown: 60
